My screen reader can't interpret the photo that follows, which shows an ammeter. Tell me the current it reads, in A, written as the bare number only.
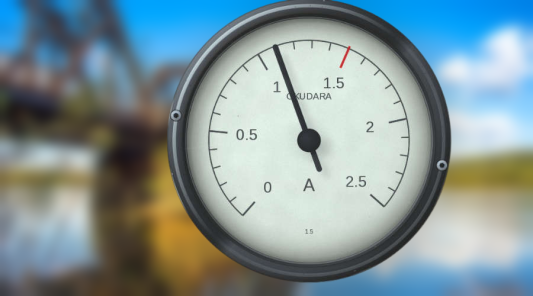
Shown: 1.1
